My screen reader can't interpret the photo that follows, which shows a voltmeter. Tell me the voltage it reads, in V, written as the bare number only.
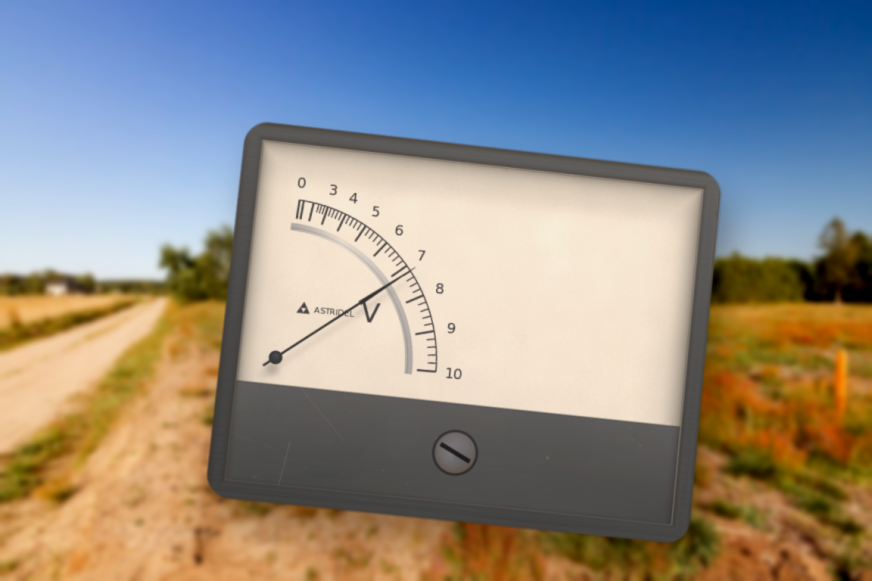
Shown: 7.2
